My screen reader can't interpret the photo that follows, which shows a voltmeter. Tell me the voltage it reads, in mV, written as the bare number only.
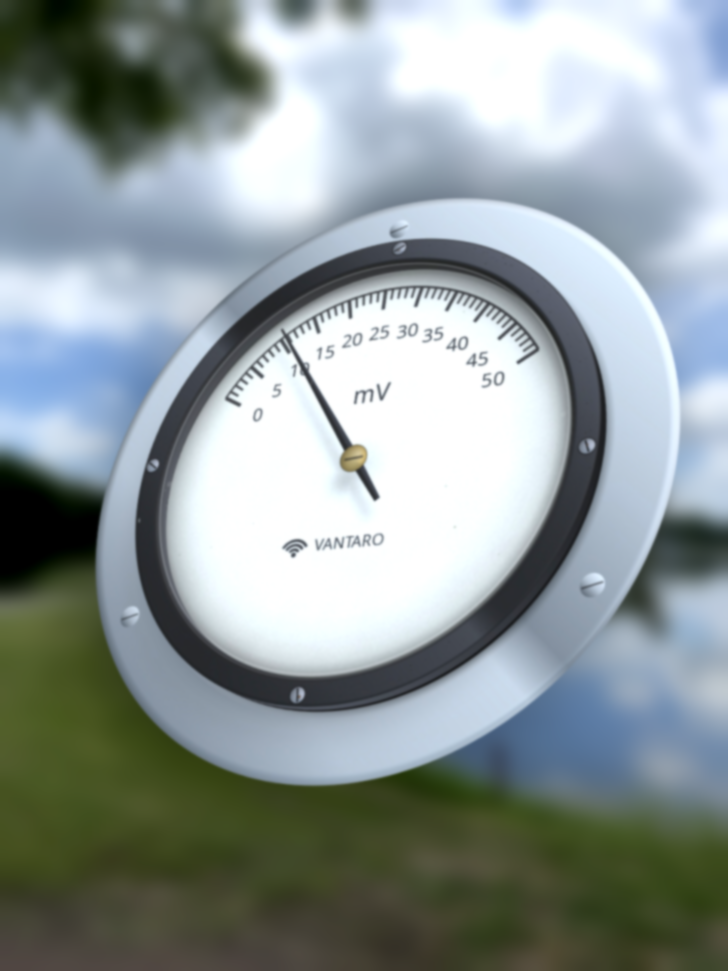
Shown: 11
